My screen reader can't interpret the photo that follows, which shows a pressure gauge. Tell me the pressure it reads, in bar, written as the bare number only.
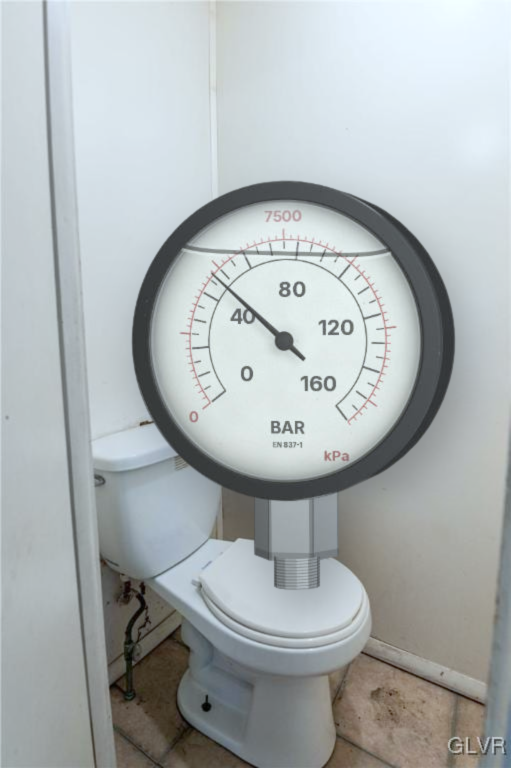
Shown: 47.5
